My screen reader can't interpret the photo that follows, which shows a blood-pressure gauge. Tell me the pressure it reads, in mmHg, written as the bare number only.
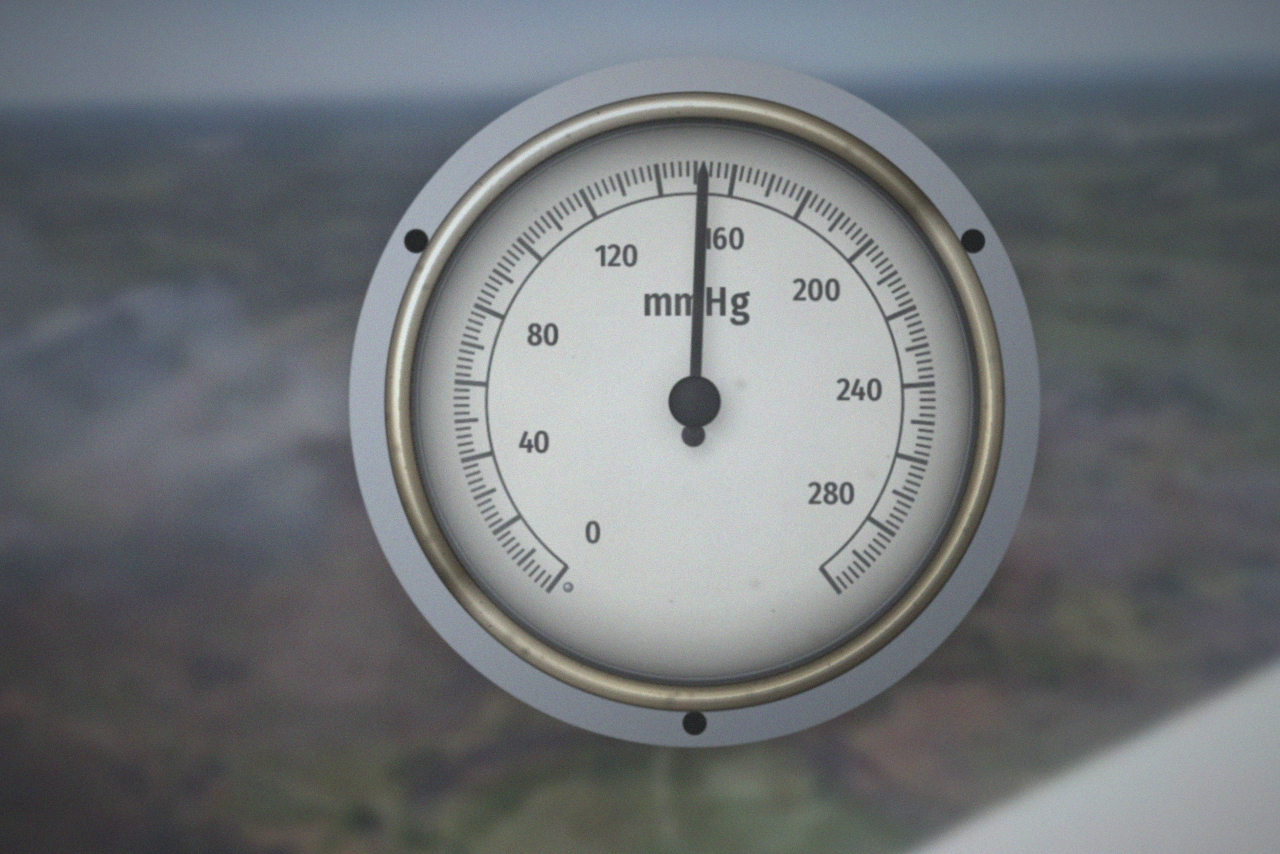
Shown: 152
